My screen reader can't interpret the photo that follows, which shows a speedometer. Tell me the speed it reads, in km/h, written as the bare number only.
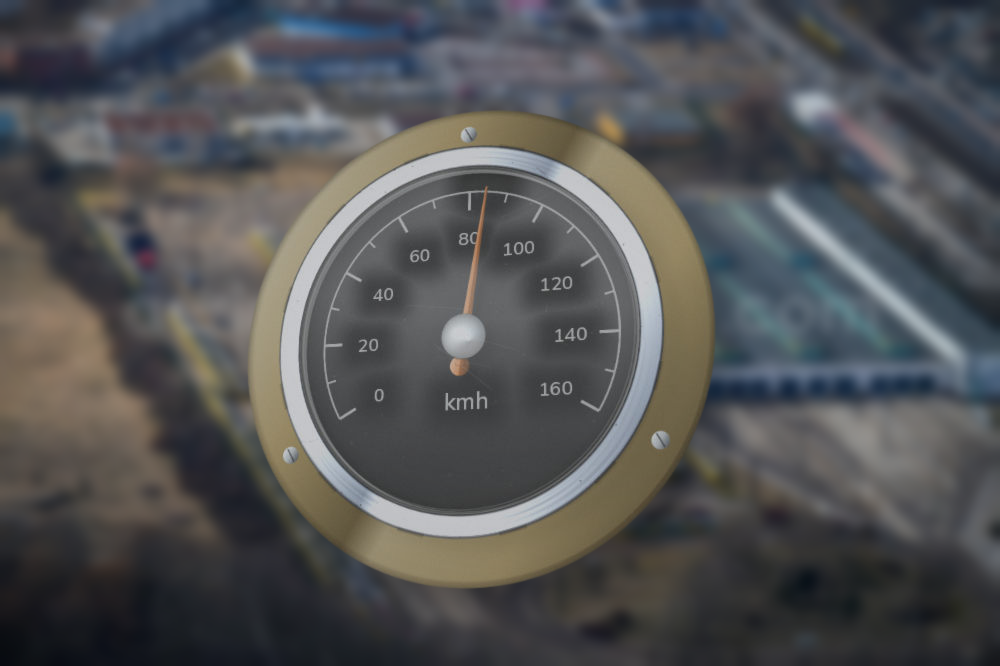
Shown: 85
